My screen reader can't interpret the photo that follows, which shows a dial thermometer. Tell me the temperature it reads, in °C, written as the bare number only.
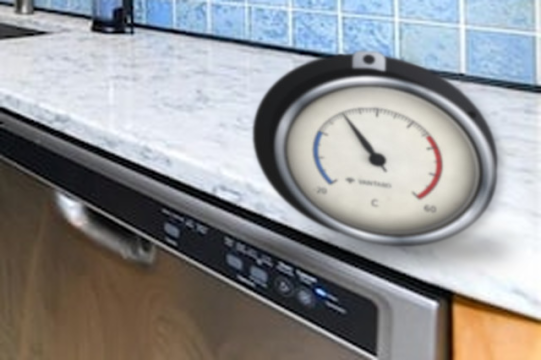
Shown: 10
